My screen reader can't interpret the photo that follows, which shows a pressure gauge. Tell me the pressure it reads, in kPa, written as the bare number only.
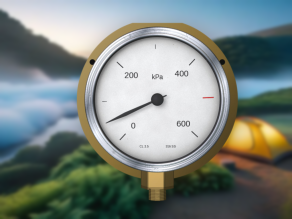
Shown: 50
